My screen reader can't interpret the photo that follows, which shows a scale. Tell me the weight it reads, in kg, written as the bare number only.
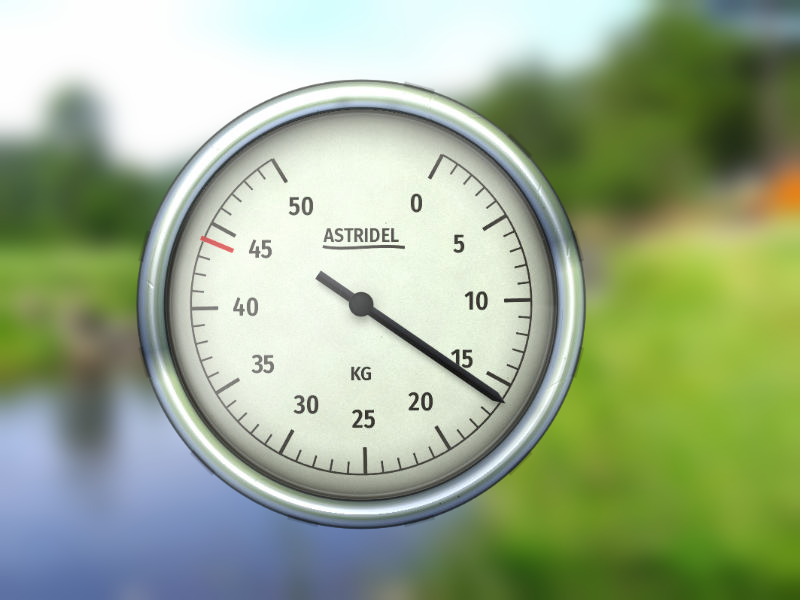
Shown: 16
